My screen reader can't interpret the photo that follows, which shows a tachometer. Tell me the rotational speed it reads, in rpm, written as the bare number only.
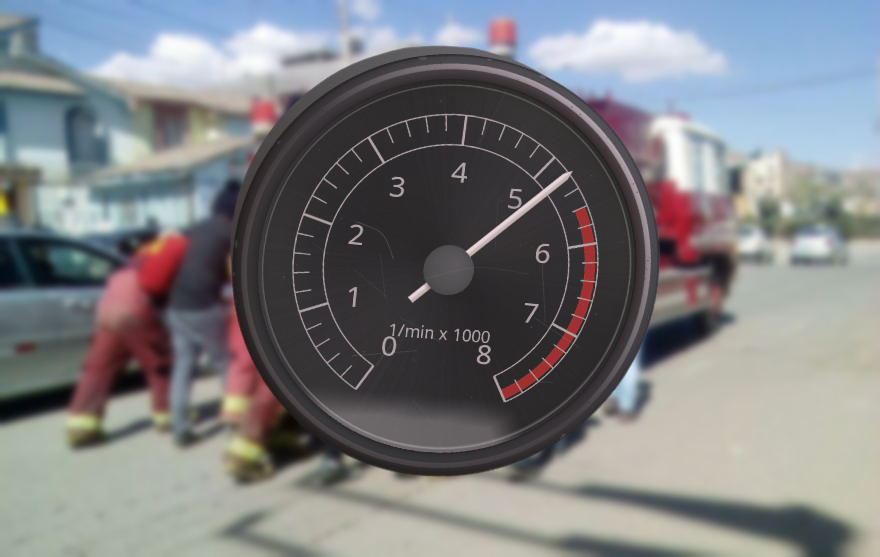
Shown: 5200
